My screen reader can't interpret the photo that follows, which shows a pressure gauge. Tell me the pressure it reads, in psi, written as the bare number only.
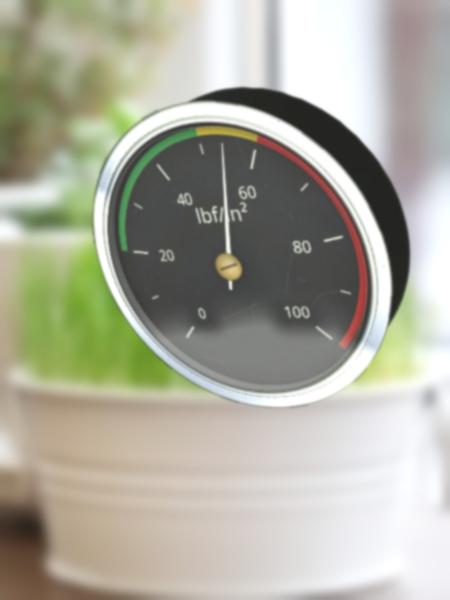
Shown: 55
